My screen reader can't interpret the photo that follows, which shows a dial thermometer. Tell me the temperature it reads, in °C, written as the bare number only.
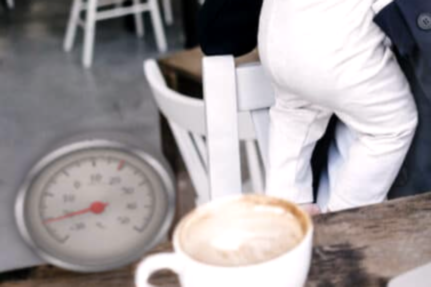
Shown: -20
